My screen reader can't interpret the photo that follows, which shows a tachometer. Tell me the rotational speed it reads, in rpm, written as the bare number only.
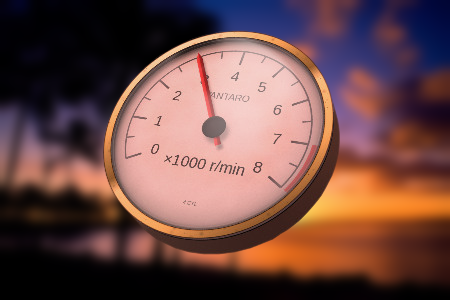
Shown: 3000
